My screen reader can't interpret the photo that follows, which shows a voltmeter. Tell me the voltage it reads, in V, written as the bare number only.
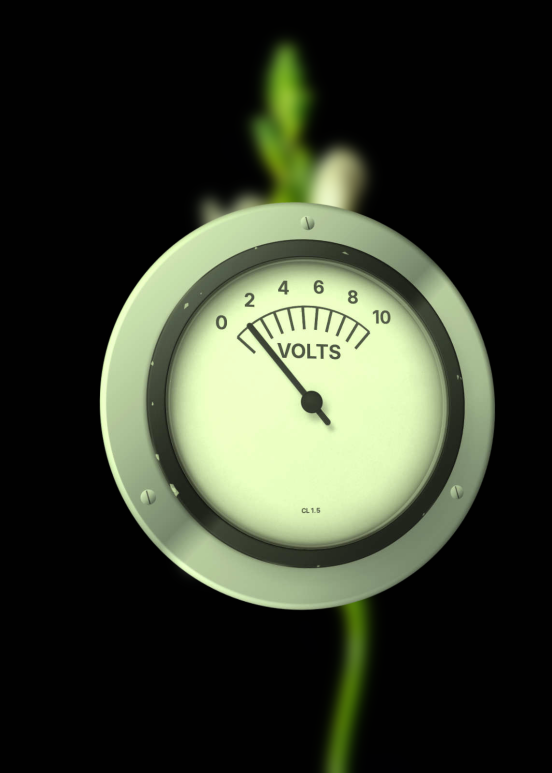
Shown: 1
